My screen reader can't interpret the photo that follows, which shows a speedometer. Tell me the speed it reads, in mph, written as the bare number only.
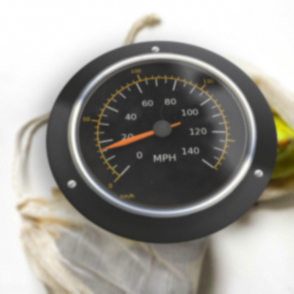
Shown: 15
